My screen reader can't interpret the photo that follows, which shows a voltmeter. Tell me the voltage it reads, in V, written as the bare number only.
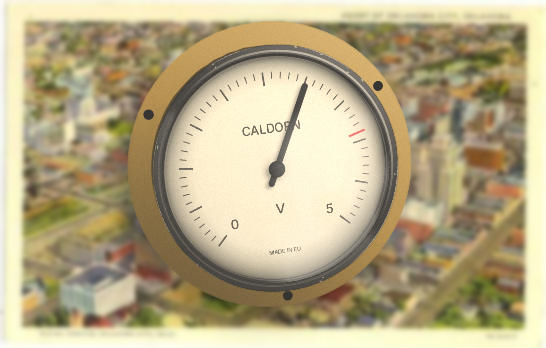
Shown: 3
